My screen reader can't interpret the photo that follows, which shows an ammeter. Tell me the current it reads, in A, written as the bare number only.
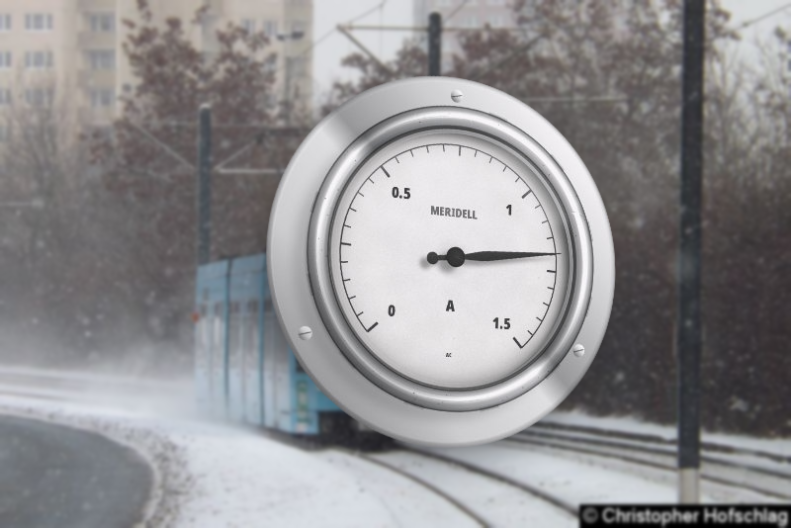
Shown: 1.2
